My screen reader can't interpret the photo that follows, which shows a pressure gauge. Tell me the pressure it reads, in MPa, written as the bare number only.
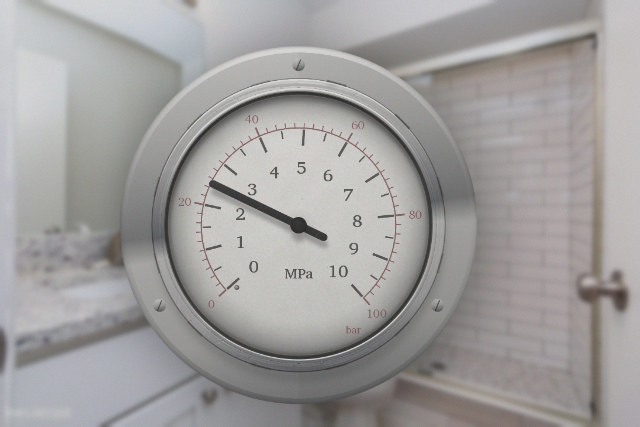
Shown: 2.5
